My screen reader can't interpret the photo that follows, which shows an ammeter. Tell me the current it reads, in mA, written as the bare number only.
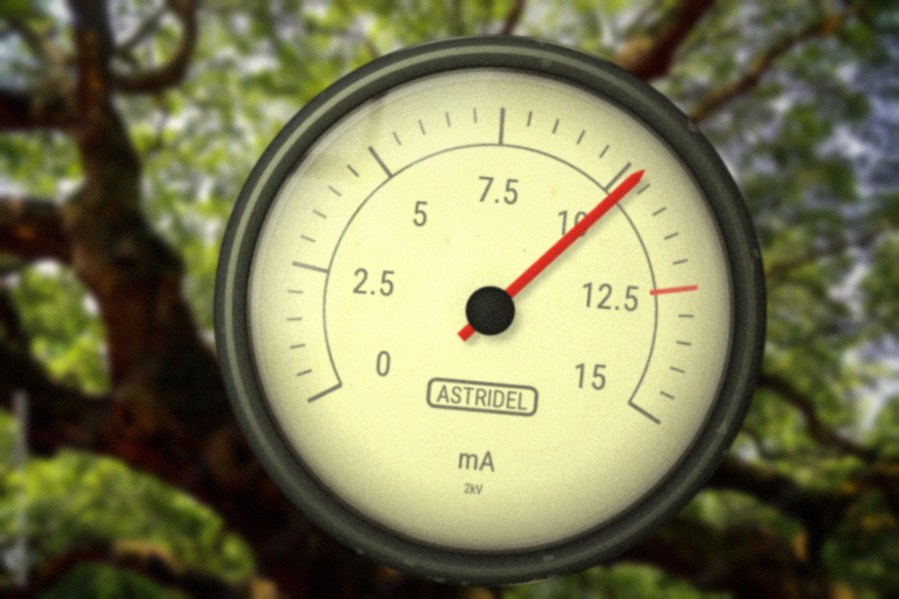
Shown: 10.25
